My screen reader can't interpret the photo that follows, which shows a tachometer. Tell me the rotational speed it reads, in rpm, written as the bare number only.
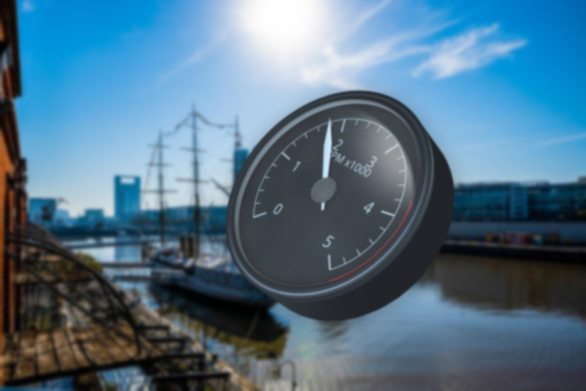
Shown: 1800
